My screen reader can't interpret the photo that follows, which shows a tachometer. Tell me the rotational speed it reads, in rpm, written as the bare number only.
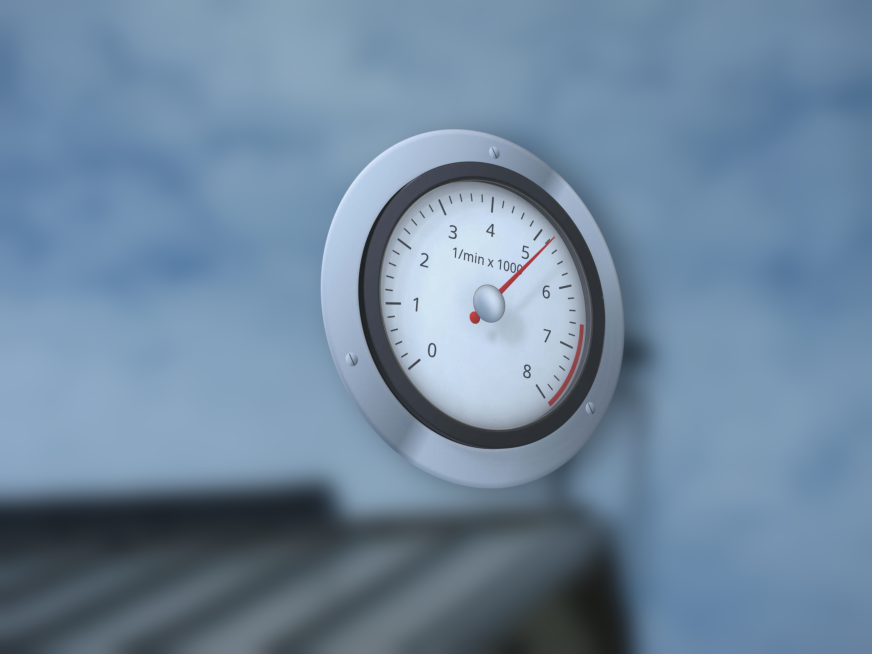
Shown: 5200
